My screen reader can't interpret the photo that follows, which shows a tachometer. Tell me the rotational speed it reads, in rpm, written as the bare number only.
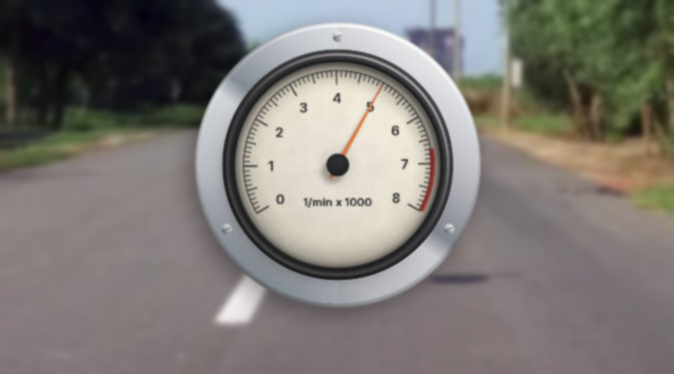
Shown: 5000
